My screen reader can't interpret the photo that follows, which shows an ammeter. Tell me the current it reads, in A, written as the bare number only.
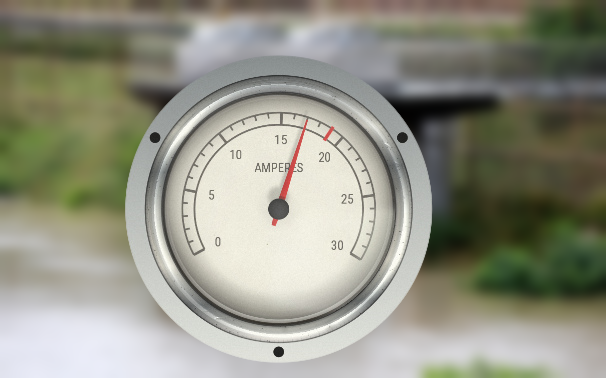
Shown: 17
